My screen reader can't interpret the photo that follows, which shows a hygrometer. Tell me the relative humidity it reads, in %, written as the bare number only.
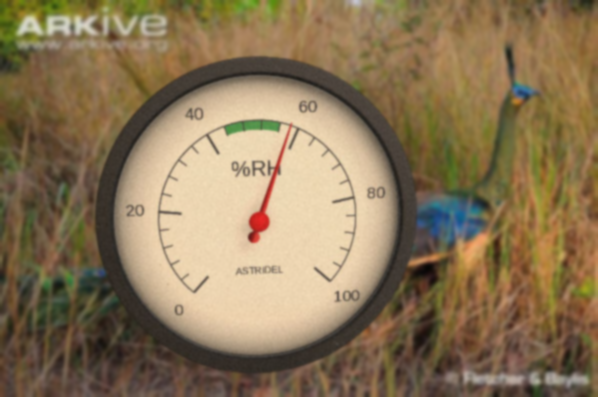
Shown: 58
